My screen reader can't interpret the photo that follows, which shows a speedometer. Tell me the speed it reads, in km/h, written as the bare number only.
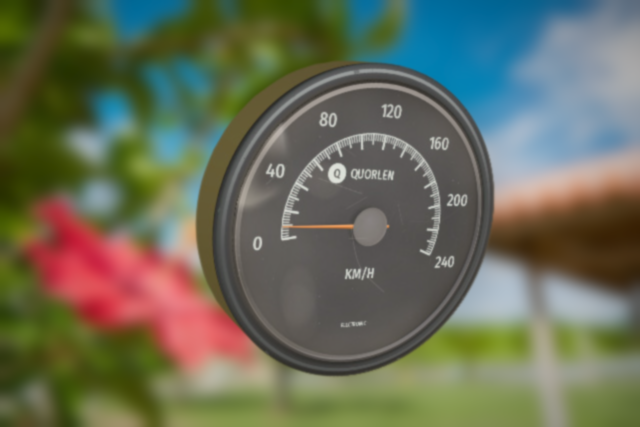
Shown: 10
